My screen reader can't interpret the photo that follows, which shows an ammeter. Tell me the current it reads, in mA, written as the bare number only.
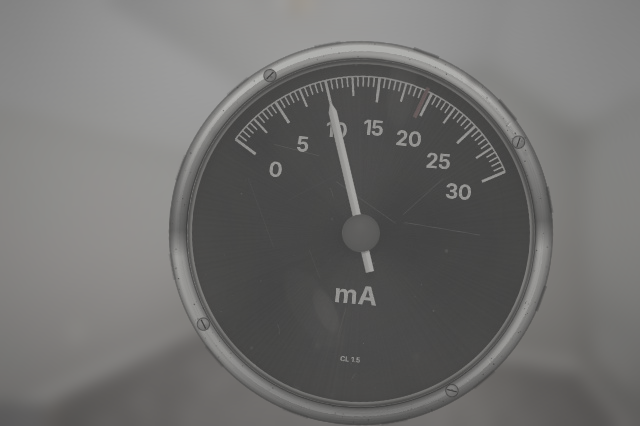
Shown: 10
